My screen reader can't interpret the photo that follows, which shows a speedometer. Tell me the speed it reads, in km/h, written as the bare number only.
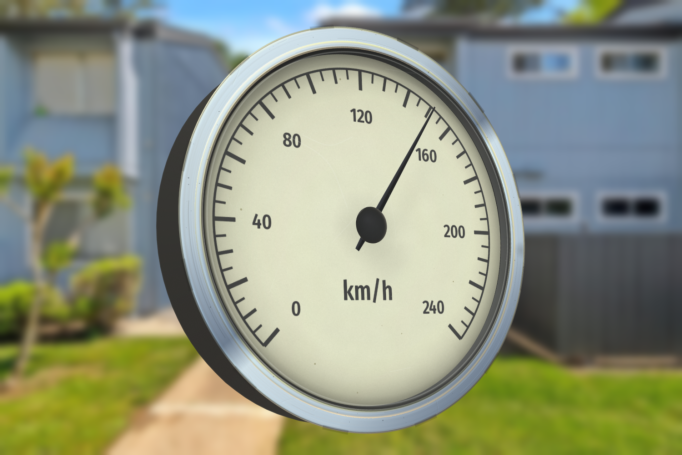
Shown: 150
